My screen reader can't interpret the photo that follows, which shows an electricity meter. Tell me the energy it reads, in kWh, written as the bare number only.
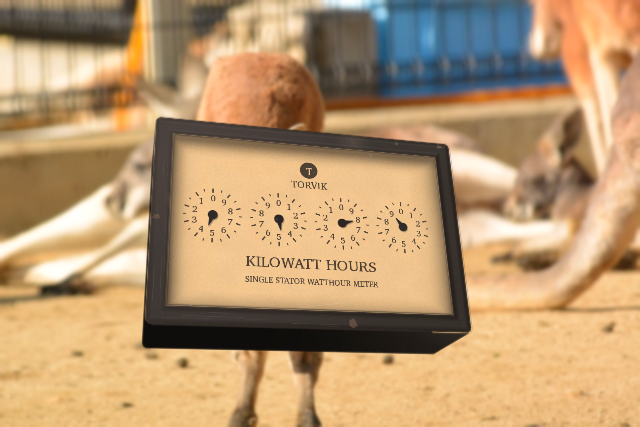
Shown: 4479
